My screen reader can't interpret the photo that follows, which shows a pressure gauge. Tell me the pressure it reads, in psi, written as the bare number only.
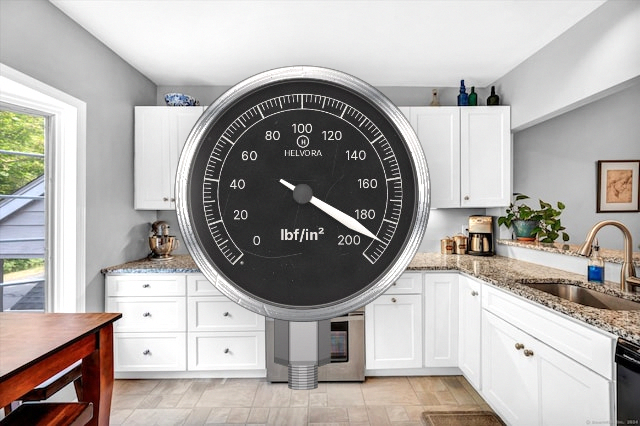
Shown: 190
